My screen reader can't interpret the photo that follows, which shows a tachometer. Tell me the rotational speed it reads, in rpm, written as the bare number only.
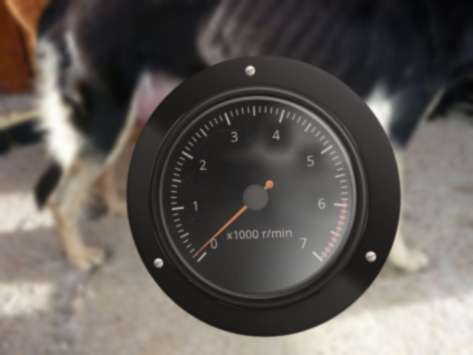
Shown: 100
